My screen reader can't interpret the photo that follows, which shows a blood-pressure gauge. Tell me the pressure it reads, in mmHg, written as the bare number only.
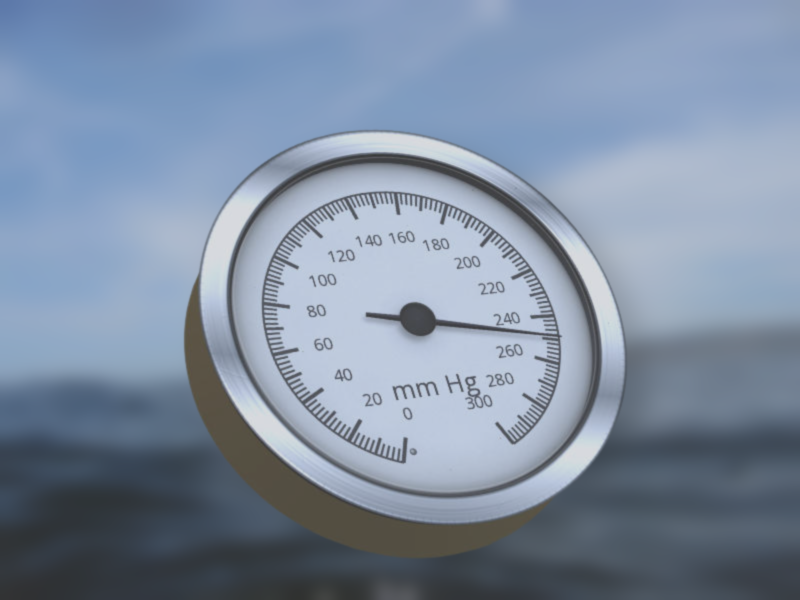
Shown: 250
